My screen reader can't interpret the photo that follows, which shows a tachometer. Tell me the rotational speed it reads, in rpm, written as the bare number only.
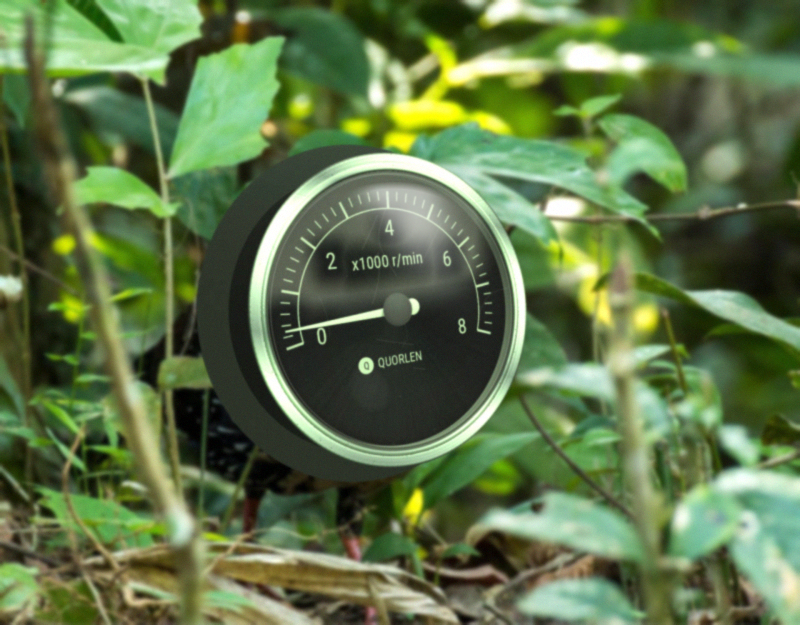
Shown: 300
